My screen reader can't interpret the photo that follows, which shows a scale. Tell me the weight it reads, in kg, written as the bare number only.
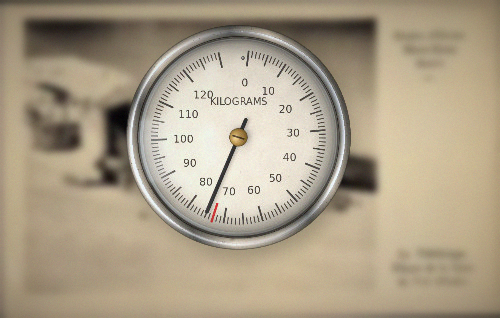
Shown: 75
